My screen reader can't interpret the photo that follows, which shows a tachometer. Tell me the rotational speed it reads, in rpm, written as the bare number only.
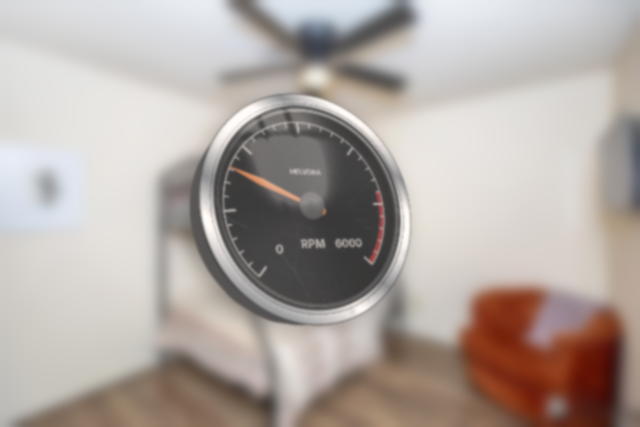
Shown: 1600
